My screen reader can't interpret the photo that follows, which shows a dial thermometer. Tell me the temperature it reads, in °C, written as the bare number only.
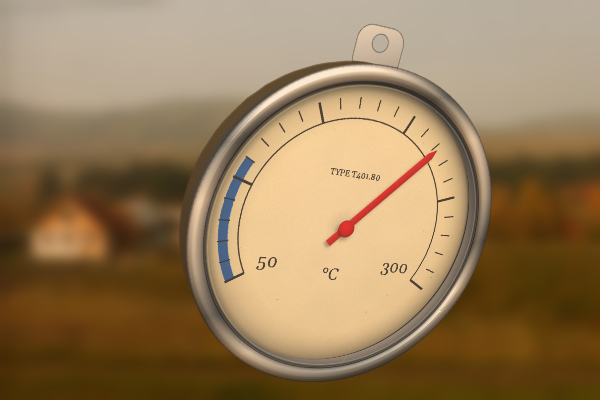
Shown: 220
